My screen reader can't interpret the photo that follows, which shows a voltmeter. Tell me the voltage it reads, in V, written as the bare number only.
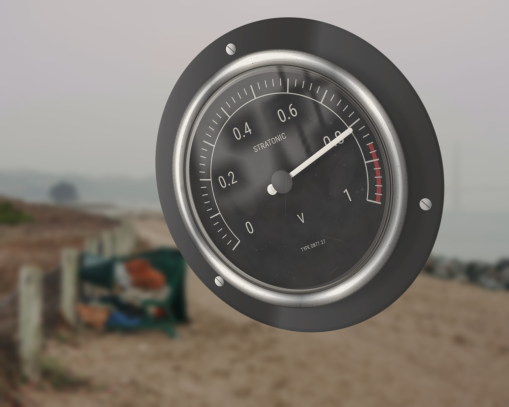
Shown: 0.81
